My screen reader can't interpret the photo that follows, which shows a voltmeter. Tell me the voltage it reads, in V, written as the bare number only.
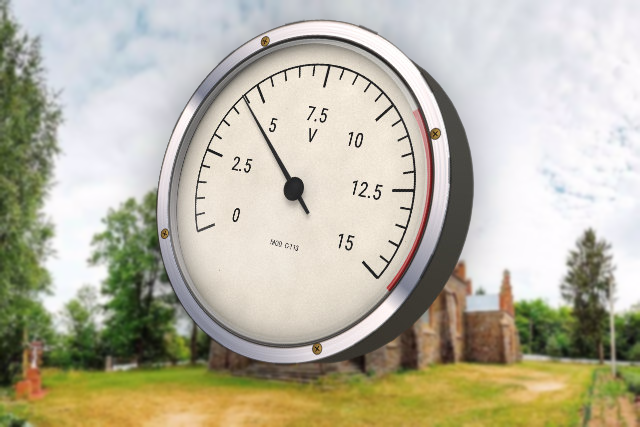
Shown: 4.5
